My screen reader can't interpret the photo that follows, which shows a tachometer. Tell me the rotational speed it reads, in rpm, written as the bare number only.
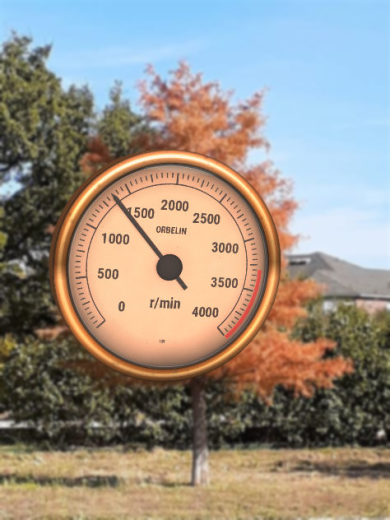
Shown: 1350
